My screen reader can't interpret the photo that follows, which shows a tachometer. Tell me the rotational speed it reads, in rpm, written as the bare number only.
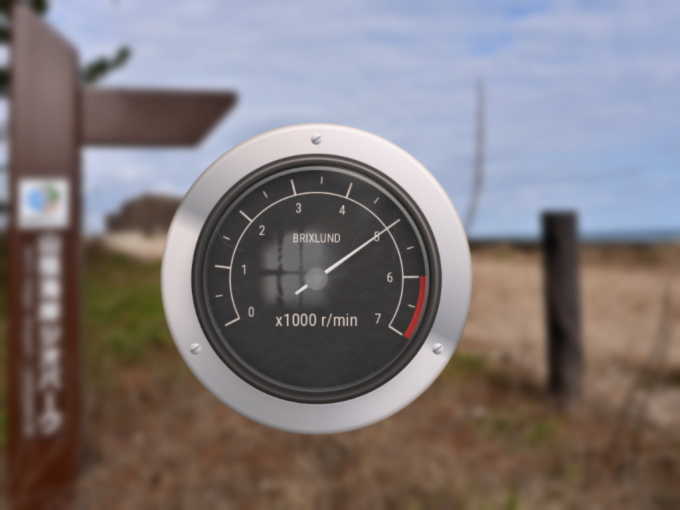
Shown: 5000
